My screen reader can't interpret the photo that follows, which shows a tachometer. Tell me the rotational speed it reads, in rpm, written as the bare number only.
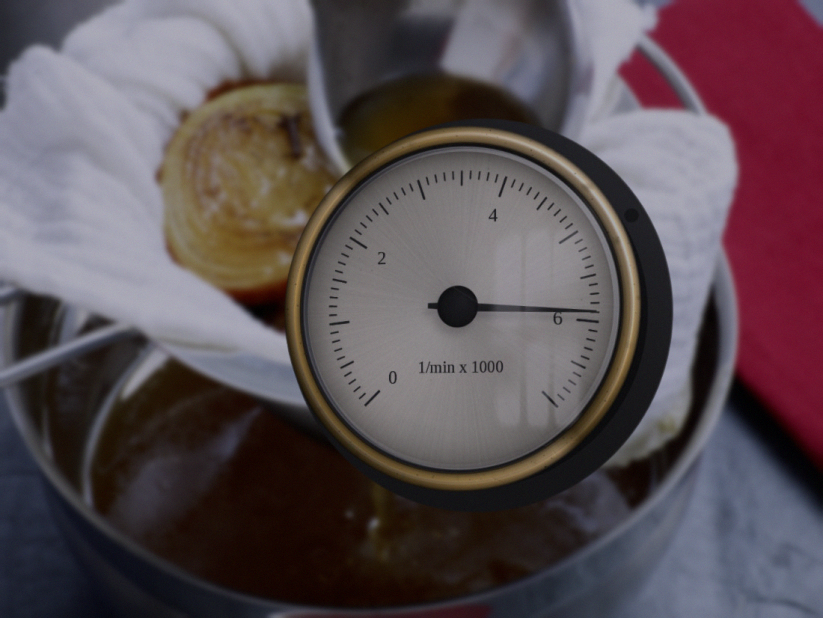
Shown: 5900
